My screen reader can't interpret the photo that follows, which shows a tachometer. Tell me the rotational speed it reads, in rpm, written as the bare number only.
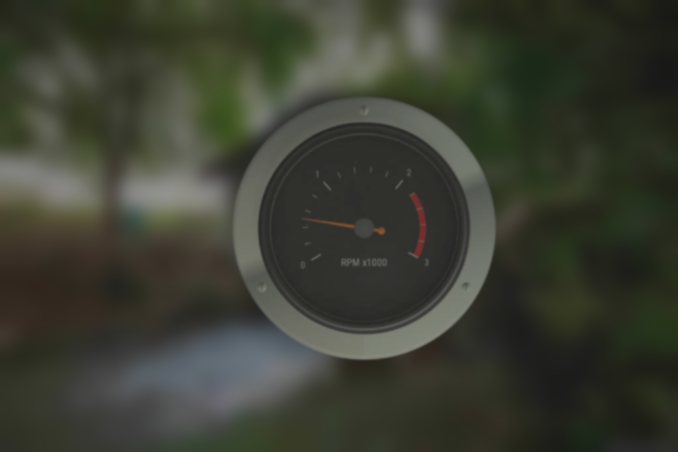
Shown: 500
